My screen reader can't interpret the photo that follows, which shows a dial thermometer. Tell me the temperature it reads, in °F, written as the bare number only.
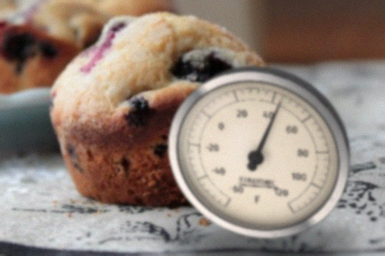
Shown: 44
